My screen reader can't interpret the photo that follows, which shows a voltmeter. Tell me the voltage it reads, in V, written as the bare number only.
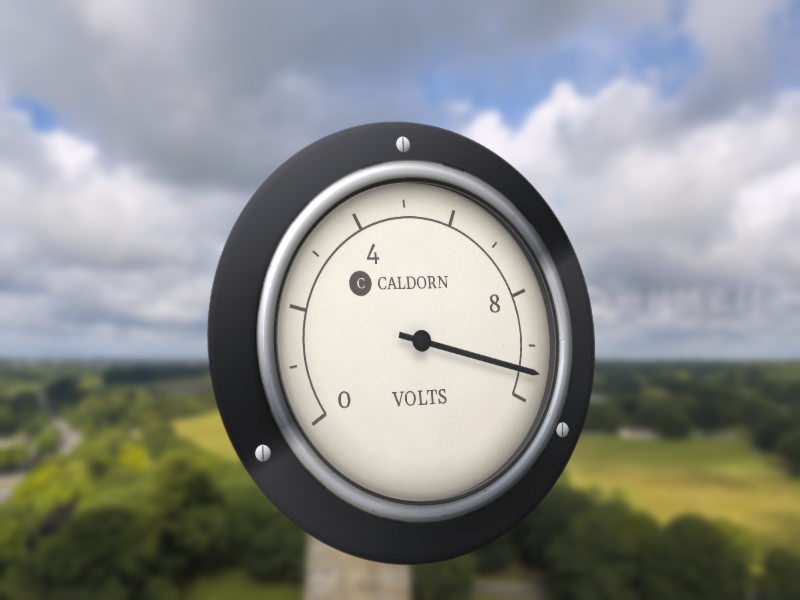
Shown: 9.5
